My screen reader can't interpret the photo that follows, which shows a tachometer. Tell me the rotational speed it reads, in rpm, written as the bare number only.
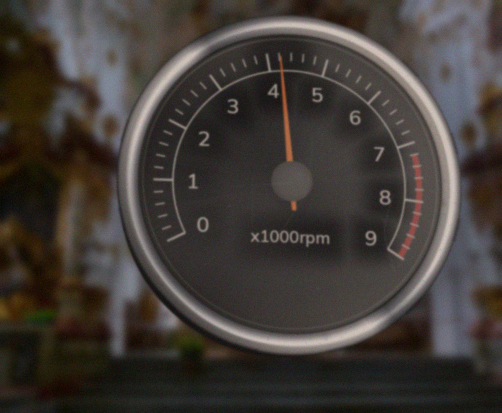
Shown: 4200
